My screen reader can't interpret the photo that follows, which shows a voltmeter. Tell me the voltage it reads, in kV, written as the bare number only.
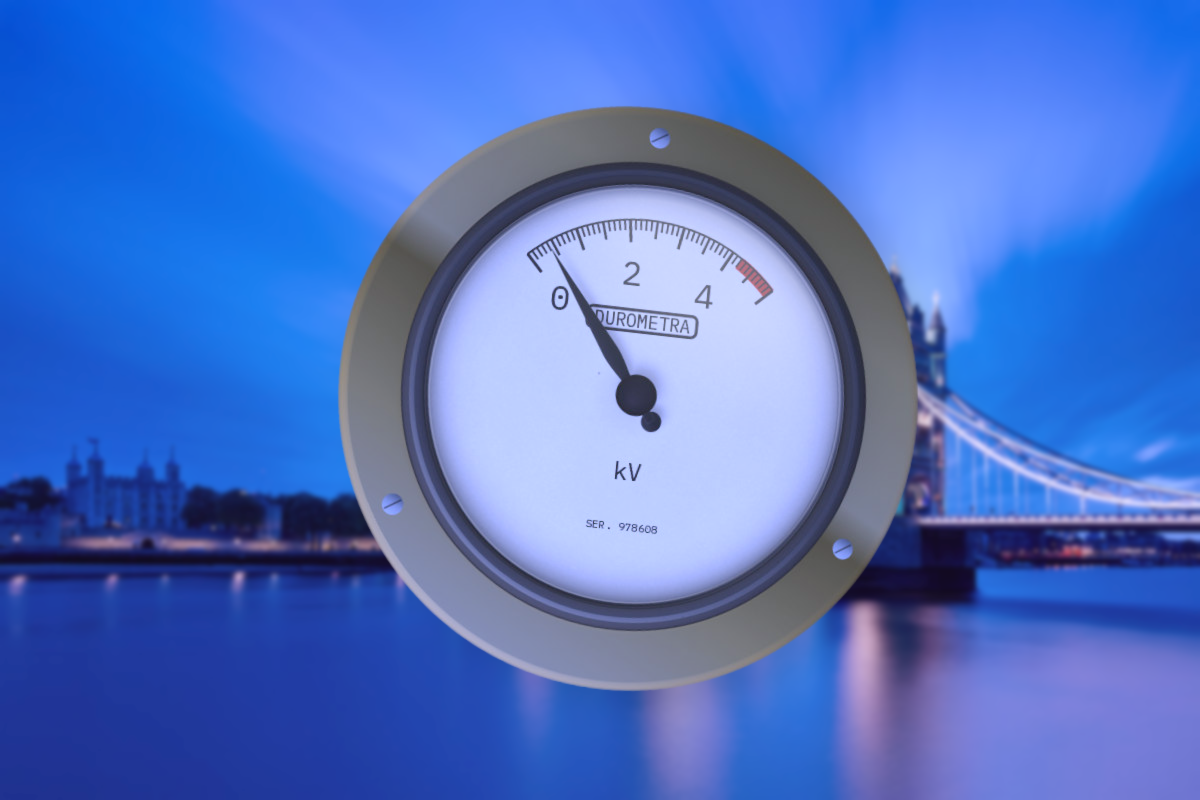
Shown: 0.4
